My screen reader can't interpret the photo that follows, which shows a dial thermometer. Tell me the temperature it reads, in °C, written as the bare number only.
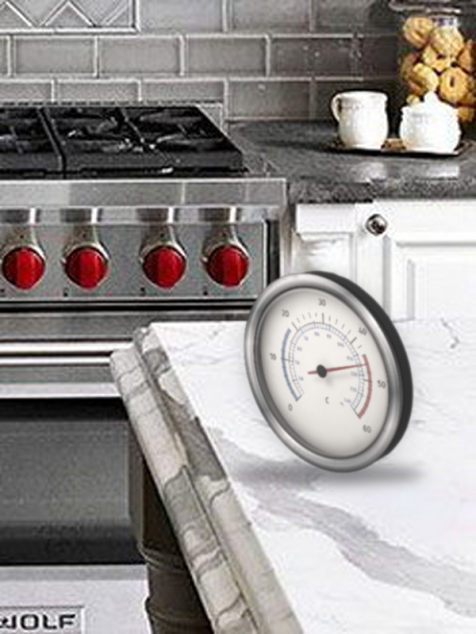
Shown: 46
